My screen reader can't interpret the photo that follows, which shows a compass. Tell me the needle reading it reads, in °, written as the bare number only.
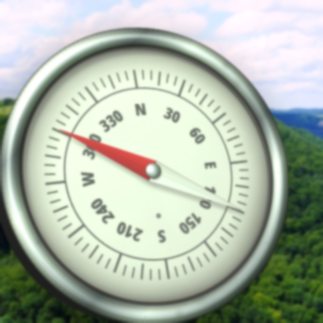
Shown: 300
